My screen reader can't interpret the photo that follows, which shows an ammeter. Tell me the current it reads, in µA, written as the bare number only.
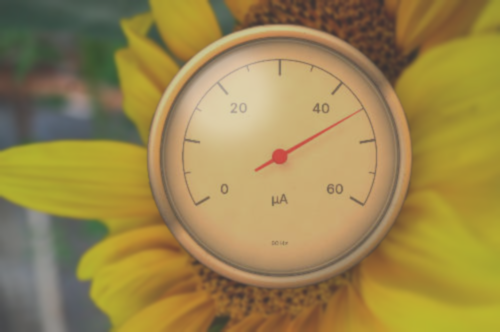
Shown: 45
